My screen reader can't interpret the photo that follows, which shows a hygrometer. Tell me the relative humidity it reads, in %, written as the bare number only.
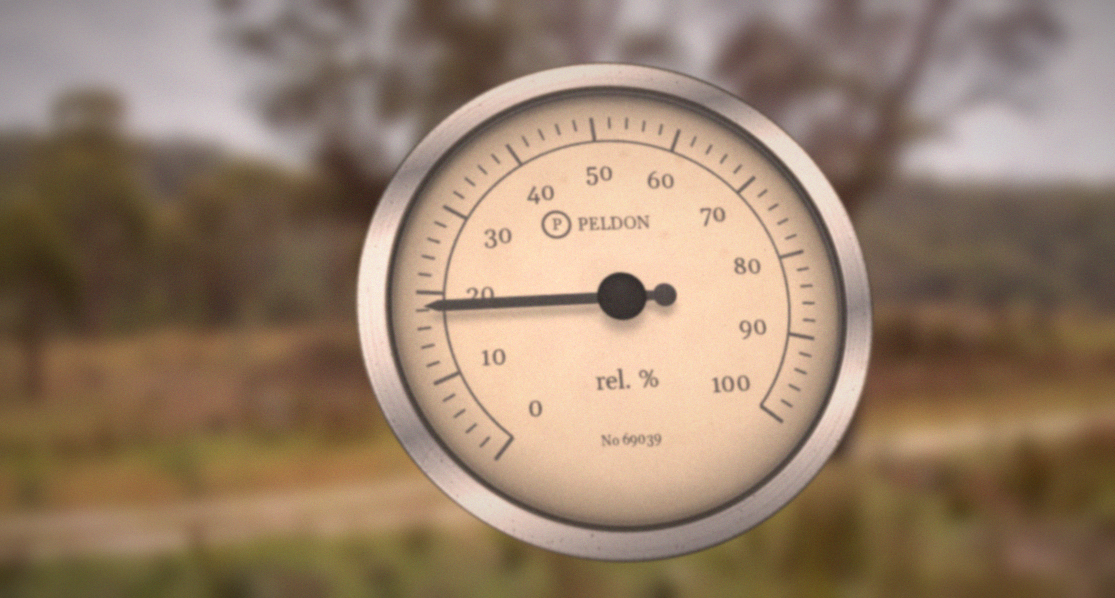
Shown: 18
